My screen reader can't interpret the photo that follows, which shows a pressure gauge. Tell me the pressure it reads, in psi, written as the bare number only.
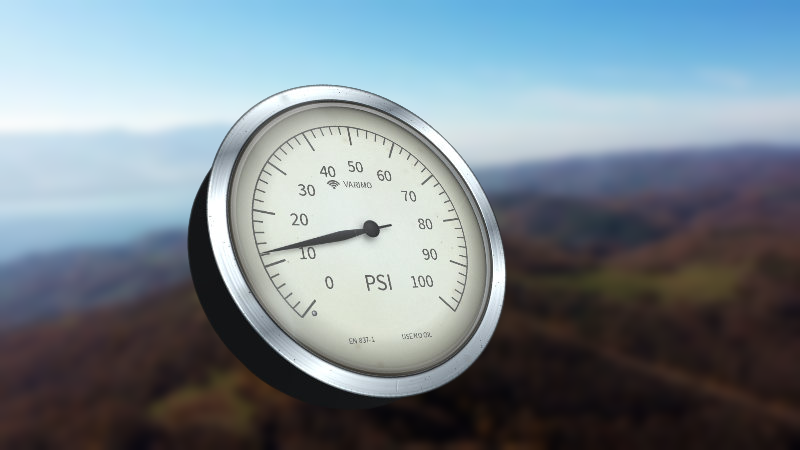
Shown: 12
